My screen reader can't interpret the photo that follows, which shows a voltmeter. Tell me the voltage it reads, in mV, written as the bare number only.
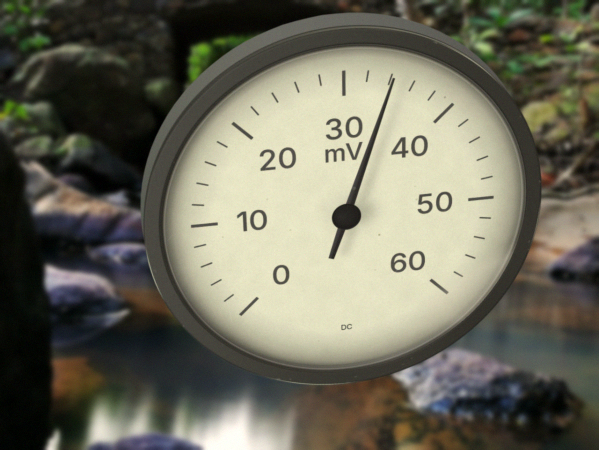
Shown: 34
